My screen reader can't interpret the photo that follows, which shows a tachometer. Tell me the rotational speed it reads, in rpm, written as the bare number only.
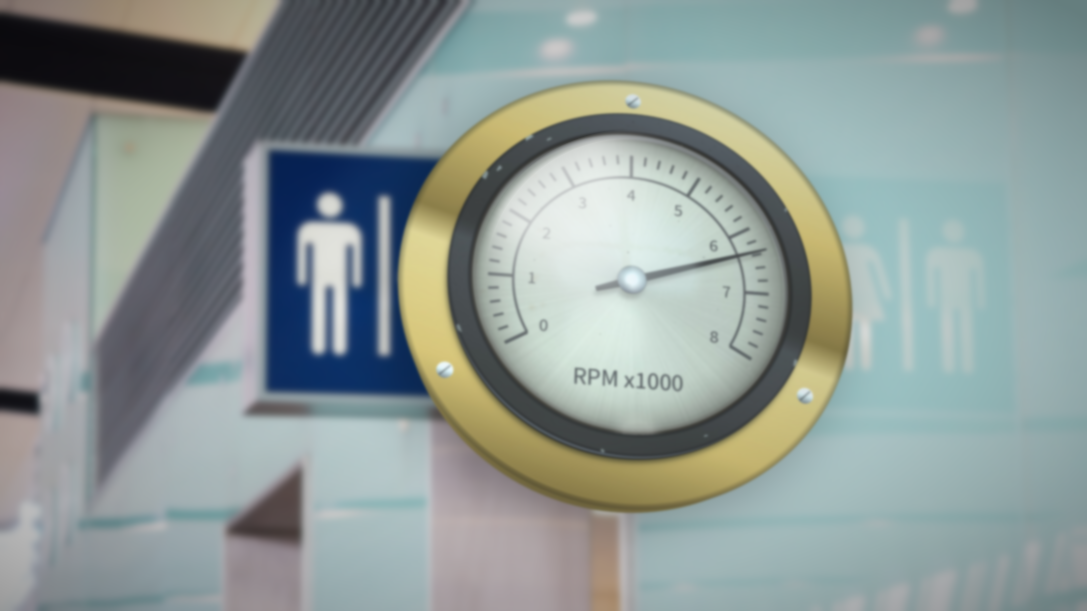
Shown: 6400
